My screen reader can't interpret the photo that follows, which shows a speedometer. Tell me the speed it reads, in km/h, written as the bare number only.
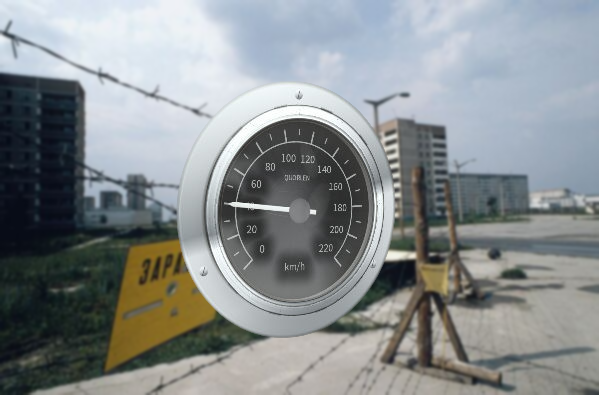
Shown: 40
